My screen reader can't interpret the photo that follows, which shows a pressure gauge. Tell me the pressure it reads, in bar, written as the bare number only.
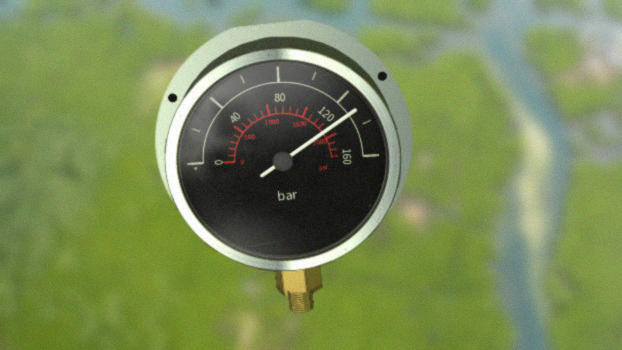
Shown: 130
